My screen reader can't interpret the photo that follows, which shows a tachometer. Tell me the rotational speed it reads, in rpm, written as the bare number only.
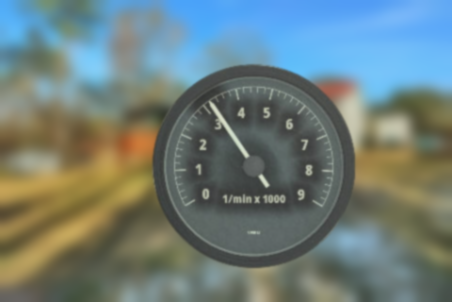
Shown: 3200
